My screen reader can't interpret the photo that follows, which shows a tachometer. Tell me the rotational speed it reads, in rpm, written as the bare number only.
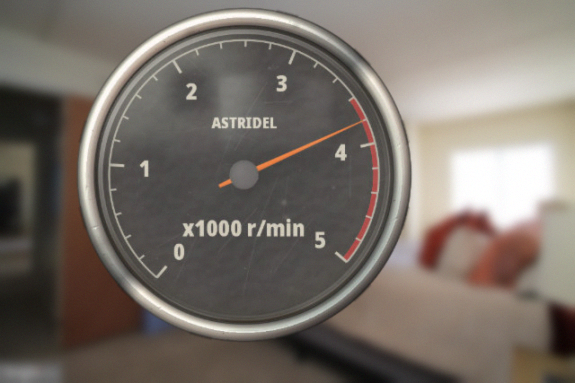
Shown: 3800
